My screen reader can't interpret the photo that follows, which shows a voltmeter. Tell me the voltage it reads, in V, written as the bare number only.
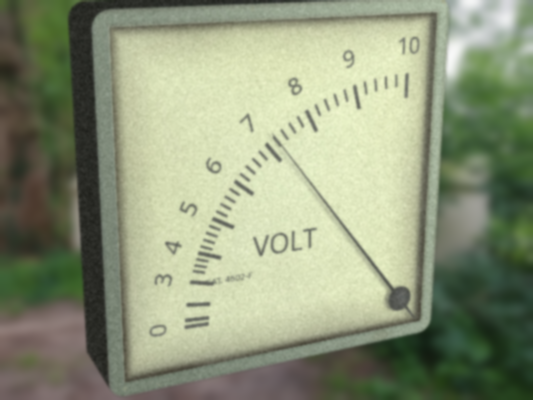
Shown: 7.2
